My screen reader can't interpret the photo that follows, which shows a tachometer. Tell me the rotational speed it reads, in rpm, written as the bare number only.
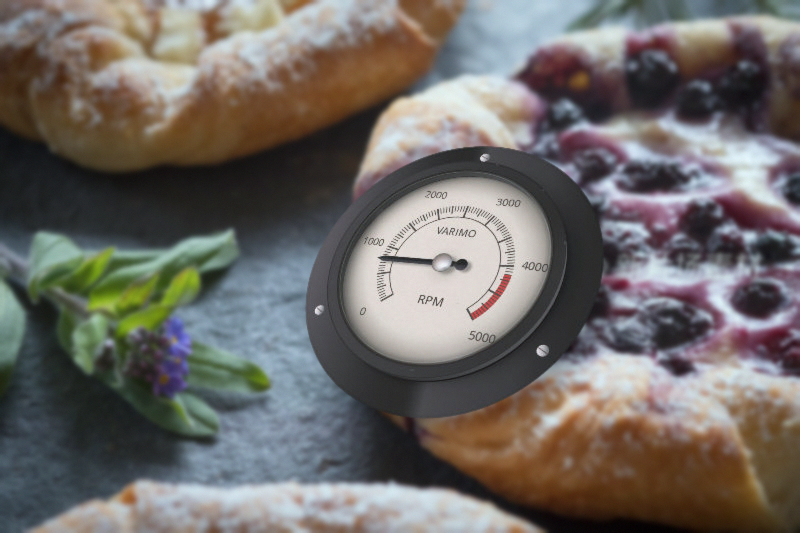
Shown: 750
